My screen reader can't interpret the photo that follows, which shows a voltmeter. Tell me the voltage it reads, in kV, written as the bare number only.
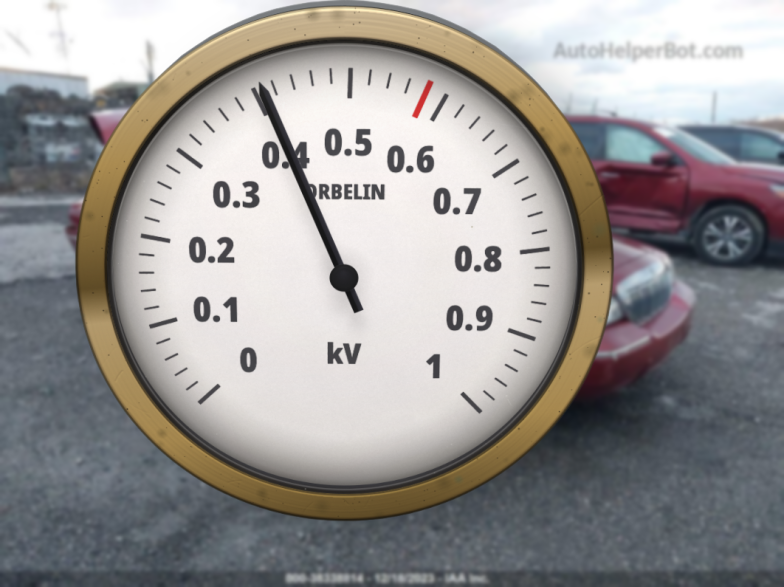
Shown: 0.41
